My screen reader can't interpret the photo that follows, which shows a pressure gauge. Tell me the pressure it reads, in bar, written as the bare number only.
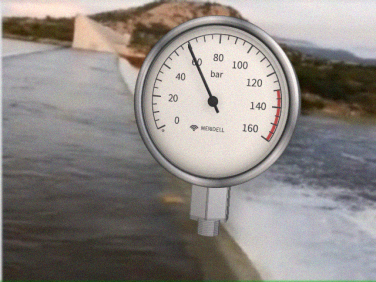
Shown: 60
